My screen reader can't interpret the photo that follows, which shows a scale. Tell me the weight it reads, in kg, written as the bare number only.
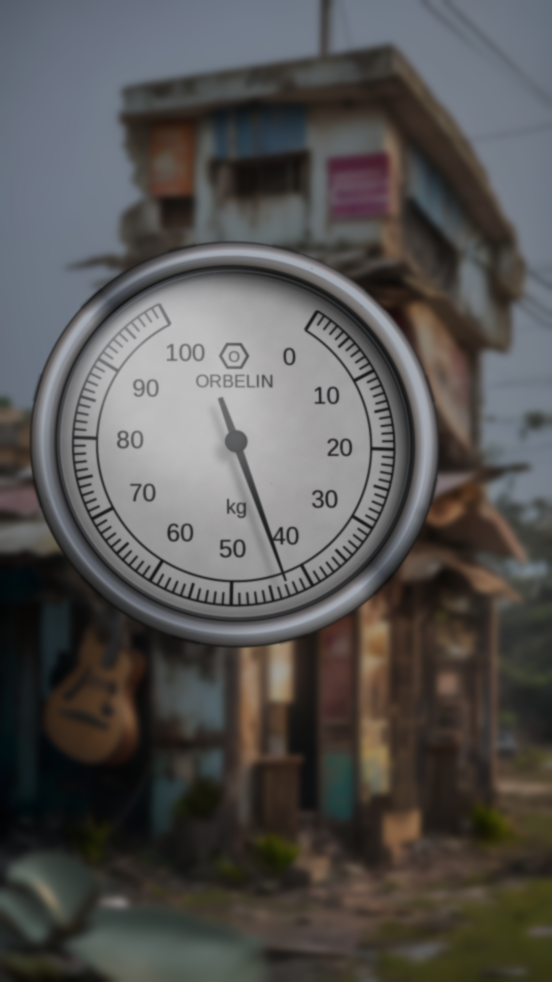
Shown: 43
